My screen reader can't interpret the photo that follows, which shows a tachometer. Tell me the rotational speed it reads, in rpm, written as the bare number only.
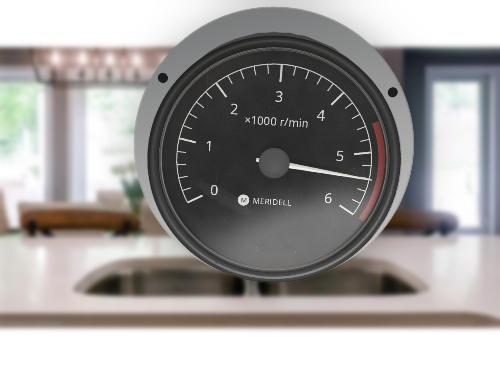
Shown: 5400
